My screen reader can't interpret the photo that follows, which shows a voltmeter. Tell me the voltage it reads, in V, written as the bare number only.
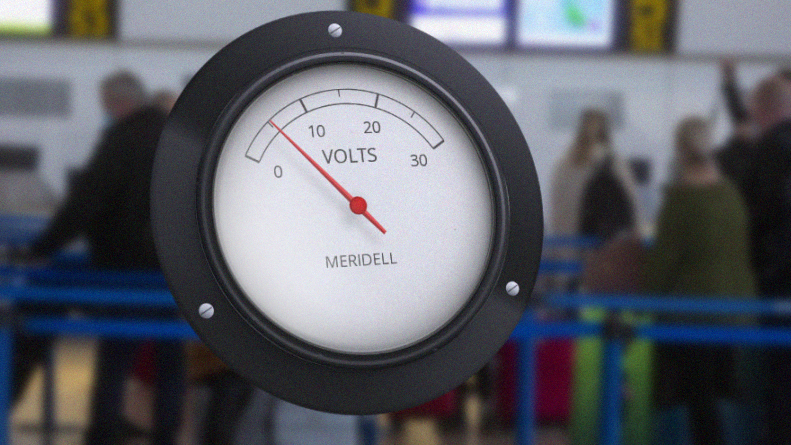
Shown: 5
